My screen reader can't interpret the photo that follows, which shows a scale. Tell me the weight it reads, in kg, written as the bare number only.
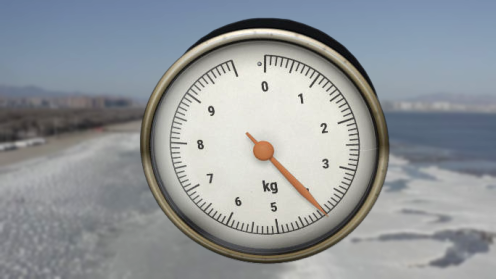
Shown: 4
